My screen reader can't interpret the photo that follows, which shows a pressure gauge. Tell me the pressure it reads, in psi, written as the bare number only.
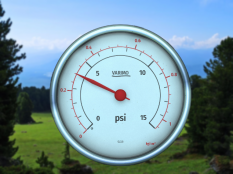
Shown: 4
